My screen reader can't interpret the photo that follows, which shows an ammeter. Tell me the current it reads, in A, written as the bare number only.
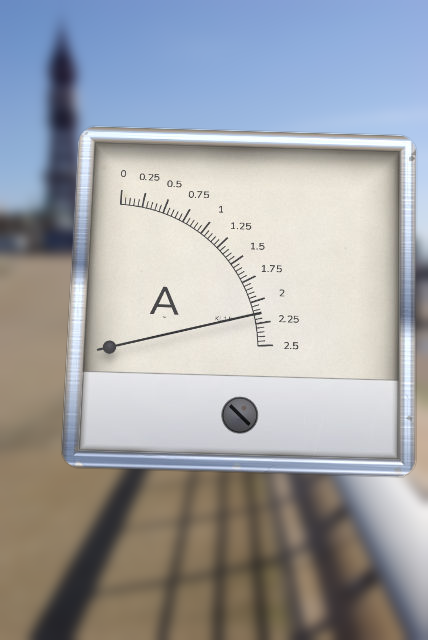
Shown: 2.15
